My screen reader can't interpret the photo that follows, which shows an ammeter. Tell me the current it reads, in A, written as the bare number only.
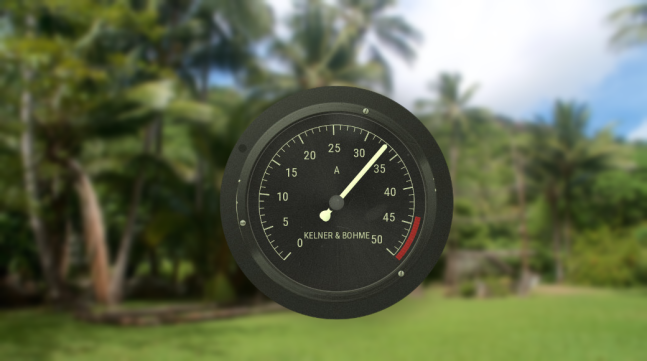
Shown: 33
